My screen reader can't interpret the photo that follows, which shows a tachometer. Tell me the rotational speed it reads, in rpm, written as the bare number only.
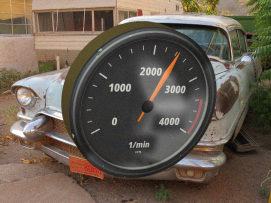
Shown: 2400
